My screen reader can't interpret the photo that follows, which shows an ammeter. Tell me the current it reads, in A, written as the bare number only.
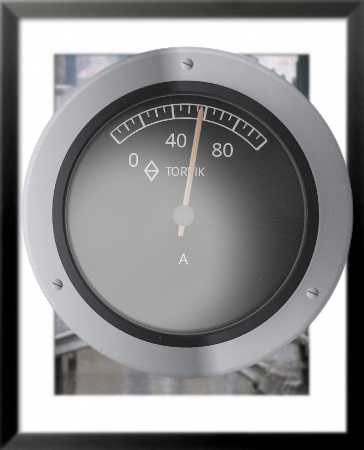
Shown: 57.5
